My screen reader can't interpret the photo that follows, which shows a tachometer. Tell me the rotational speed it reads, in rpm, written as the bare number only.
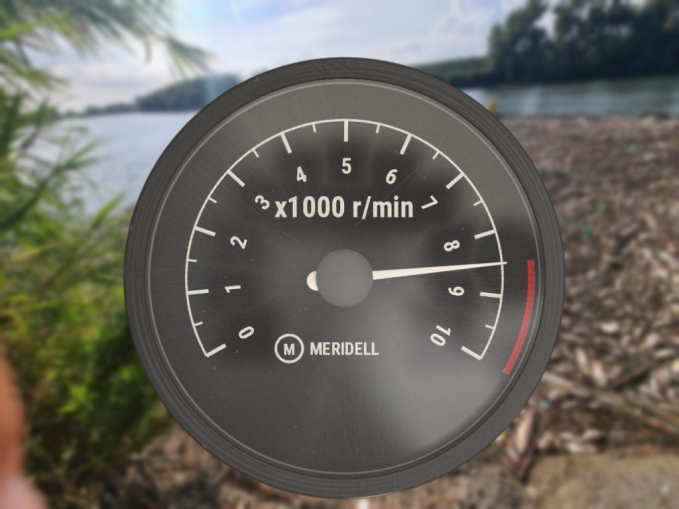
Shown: 8500
